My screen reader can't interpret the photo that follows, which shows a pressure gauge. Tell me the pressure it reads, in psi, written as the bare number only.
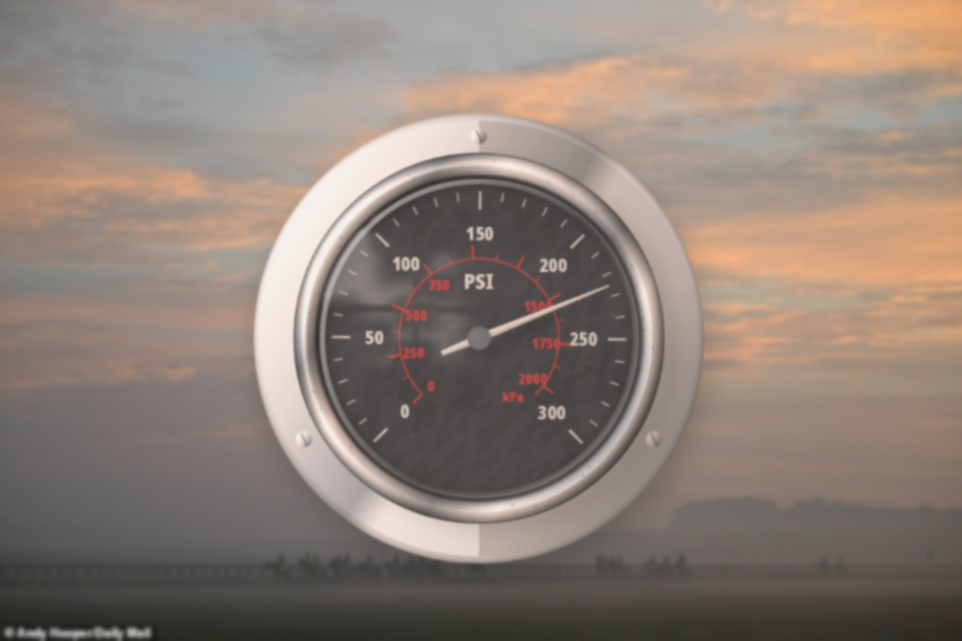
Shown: 225
